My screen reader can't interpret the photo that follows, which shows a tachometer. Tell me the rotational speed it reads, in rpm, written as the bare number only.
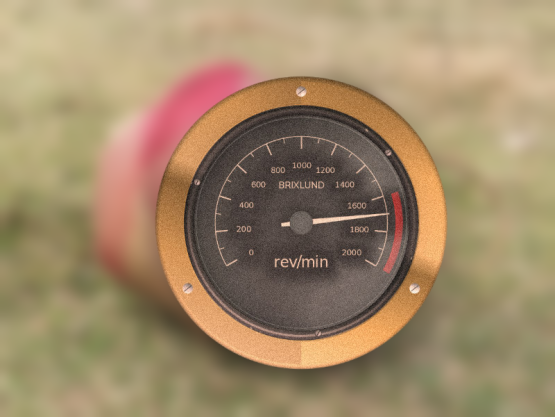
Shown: 1700
